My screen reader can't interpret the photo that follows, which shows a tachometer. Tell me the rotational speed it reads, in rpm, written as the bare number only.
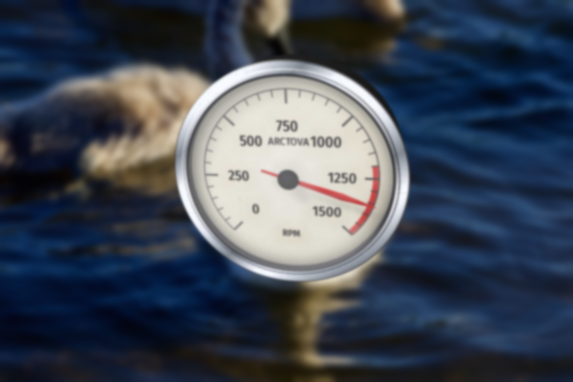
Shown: 1350
